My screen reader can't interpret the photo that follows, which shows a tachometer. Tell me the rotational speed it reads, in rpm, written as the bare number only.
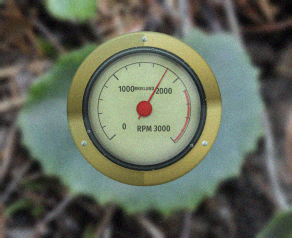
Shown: 1800
